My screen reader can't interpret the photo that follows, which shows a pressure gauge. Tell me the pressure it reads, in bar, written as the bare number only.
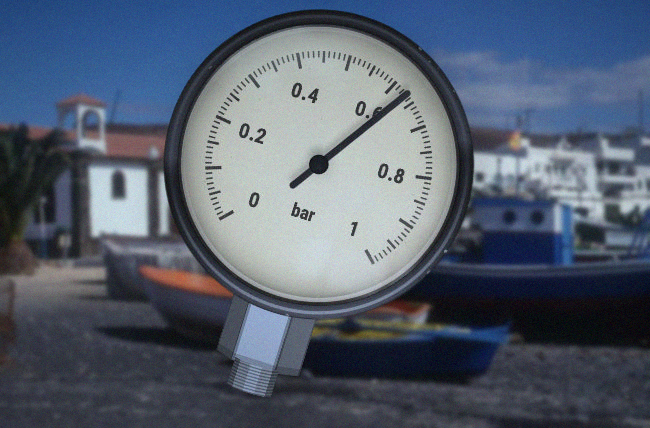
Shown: 0.63
